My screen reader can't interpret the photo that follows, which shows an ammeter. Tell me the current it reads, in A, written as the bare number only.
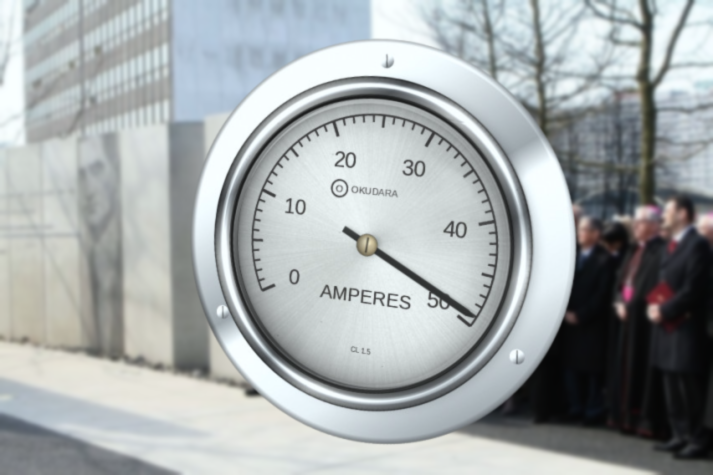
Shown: 49
